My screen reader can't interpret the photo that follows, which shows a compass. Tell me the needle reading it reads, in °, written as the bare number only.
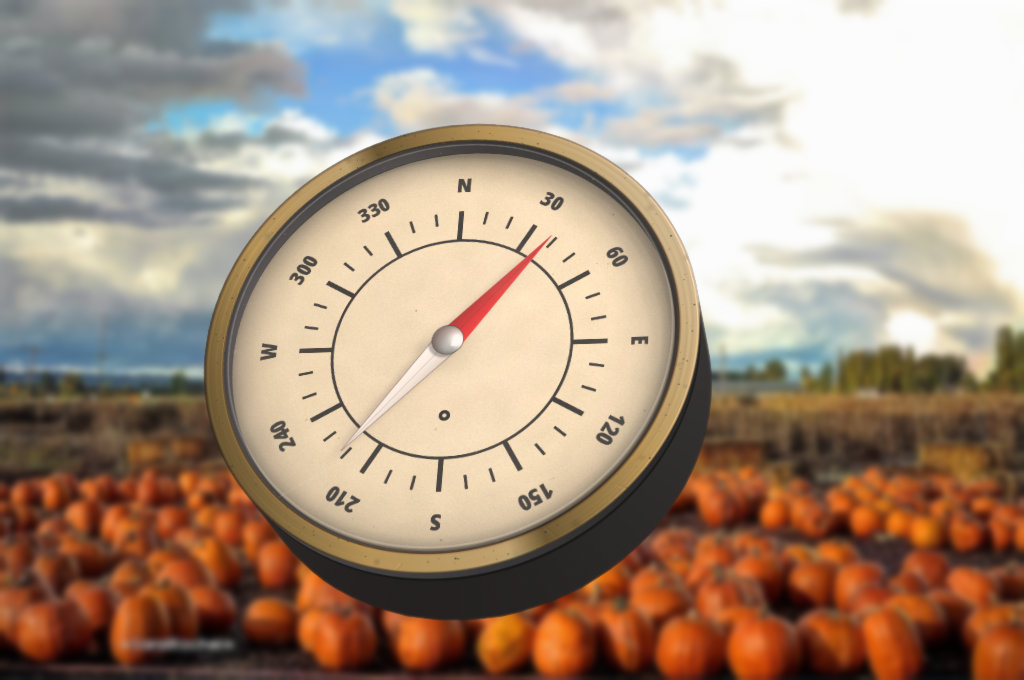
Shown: 40
